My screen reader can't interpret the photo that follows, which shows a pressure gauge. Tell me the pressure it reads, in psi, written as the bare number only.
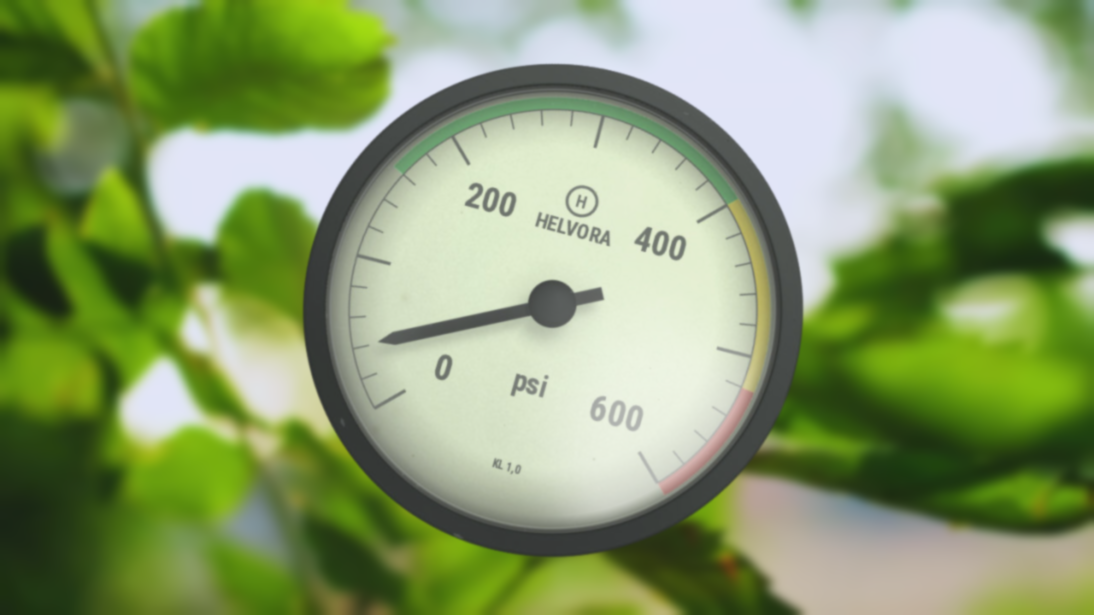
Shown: 40
